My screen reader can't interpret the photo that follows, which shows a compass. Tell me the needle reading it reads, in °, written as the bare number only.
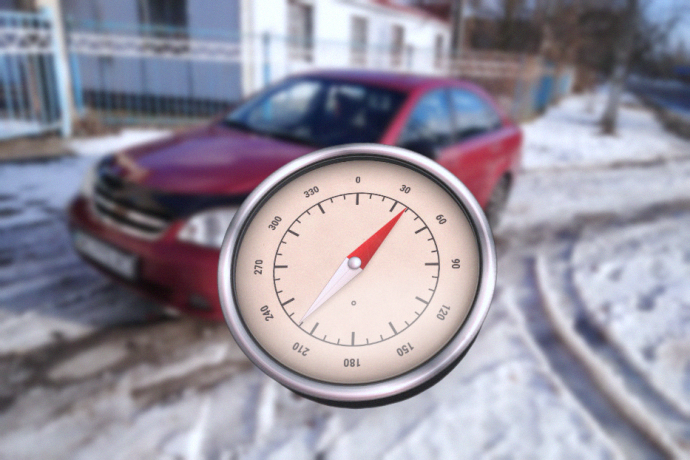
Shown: 40
